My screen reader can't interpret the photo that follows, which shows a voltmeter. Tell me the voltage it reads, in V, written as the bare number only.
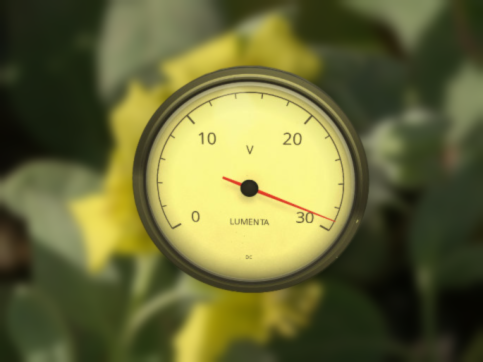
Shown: 29
